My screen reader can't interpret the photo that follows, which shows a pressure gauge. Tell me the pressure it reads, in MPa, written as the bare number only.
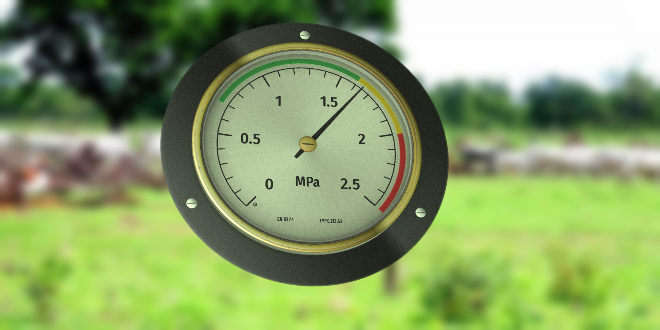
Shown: 1.65
